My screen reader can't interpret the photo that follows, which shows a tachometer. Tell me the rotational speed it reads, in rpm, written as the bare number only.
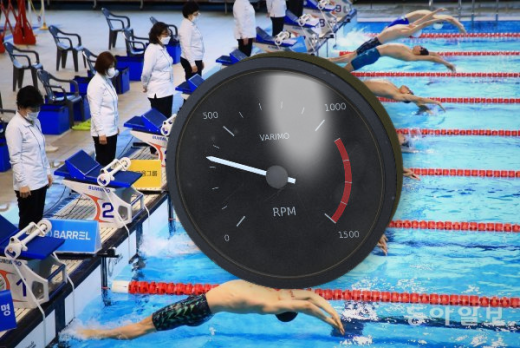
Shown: 350
